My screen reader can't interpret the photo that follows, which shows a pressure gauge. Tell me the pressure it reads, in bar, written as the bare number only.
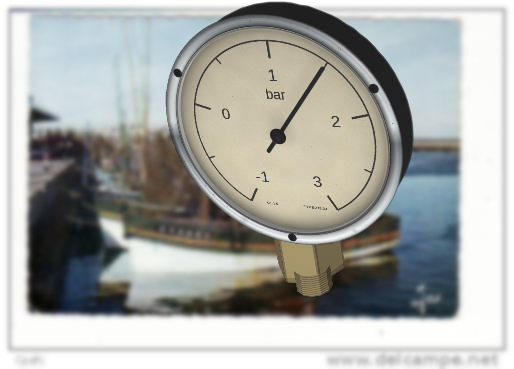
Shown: 1.5
